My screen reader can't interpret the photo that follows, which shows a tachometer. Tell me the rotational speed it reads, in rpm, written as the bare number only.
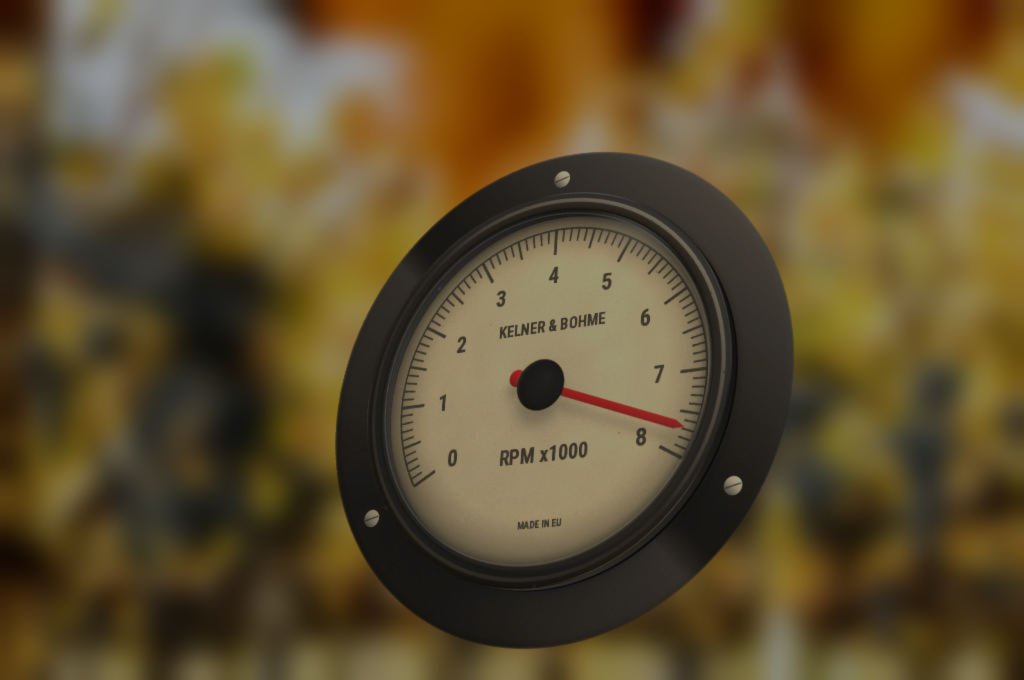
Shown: 7700
